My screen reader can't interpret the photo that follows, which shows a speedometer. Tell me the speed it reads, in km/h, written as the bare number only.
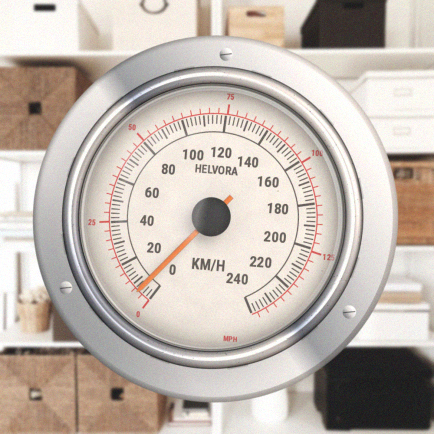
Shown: 6
